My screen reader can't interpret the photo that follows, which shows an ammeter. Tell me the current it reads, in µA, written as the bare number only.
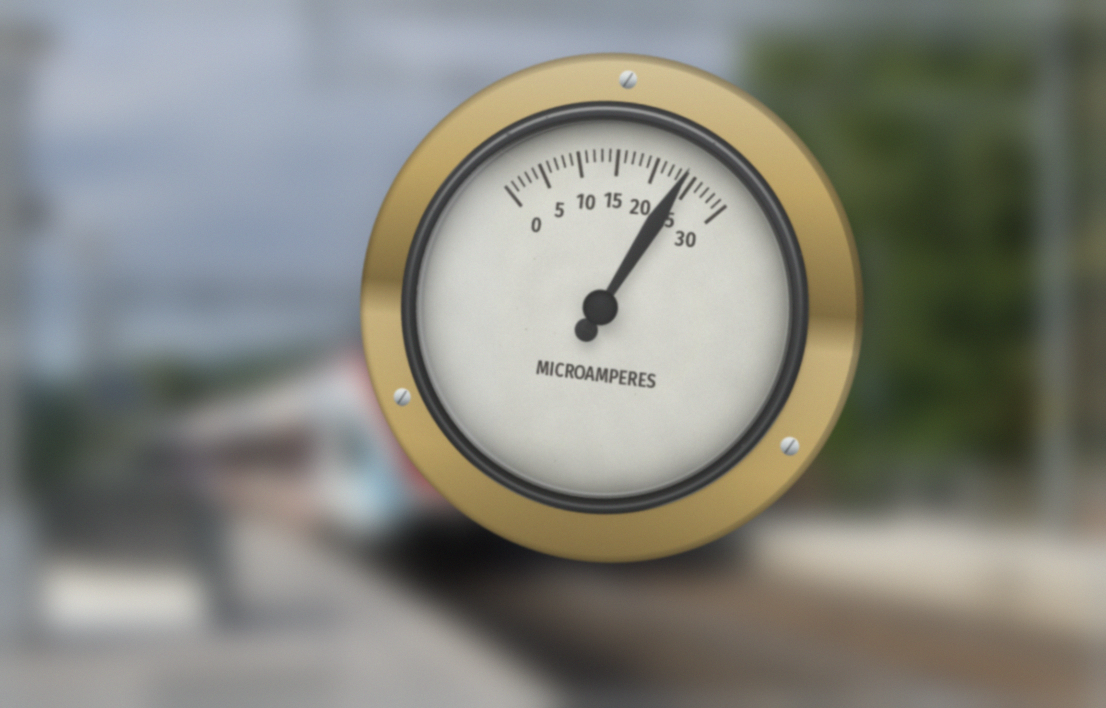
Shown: 24
